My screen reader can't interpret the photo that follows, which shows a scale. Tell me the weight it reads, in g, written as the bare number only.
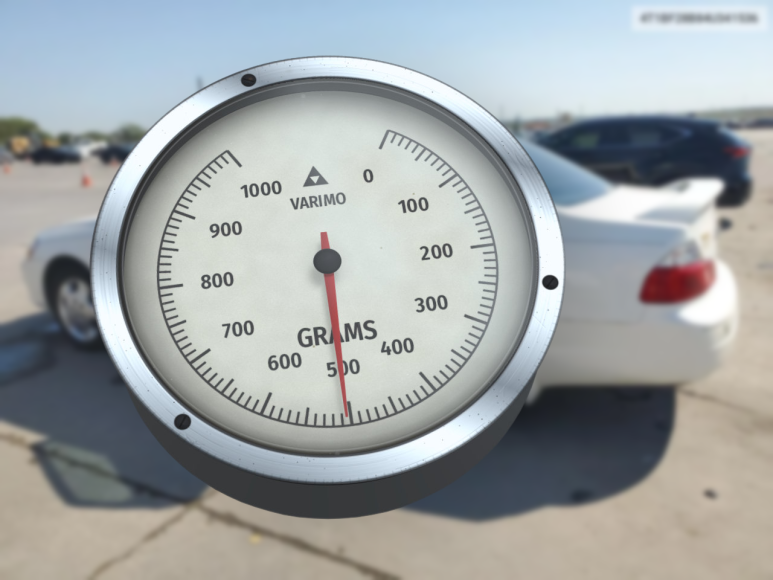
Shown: 505
